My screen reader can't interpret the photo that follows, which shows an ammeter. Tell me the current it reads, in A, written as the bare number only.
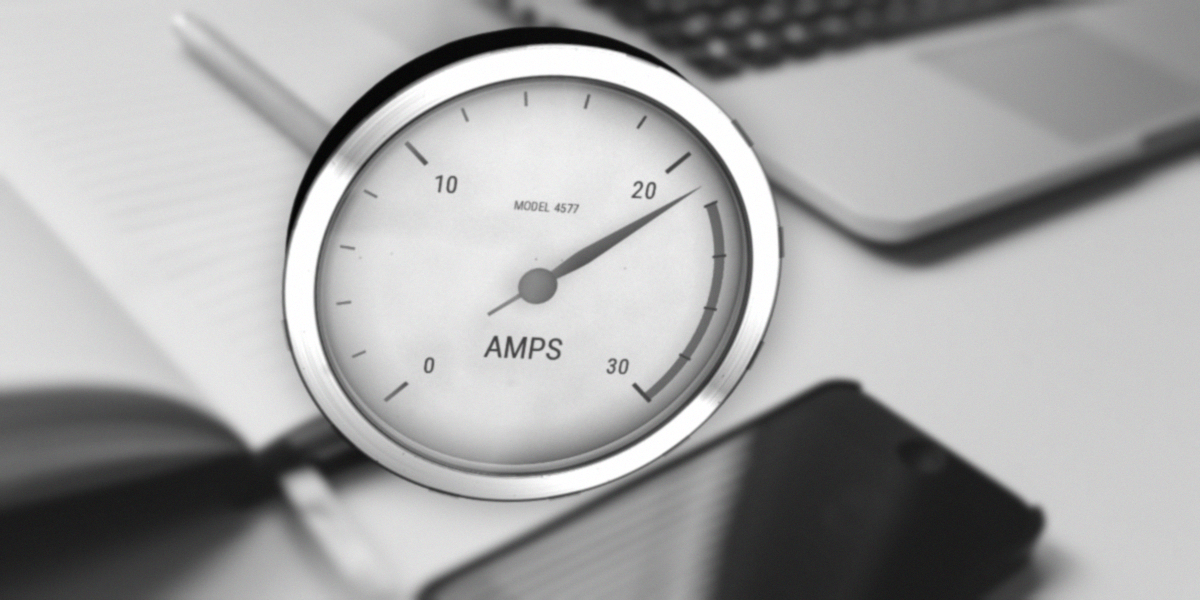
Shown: 21
